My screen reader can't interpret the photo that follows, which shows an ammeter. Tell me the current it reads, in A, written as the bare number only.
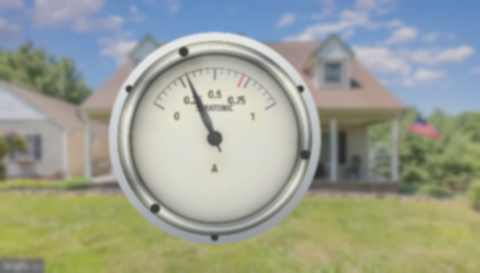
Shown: 0.3
